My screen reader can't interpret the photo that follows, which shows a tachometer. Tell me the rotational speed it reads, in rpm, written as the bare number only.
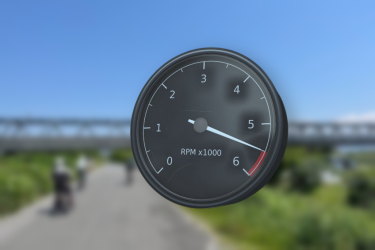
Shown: 5500
